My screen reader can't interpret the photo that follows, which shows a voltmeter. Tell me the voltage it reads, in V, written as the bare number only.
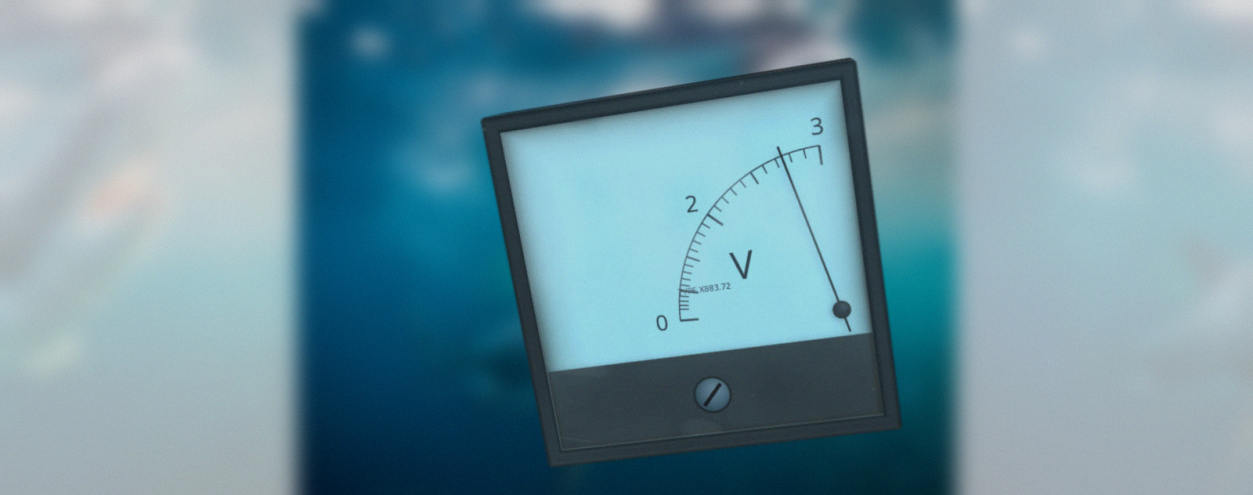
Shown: 2.75
